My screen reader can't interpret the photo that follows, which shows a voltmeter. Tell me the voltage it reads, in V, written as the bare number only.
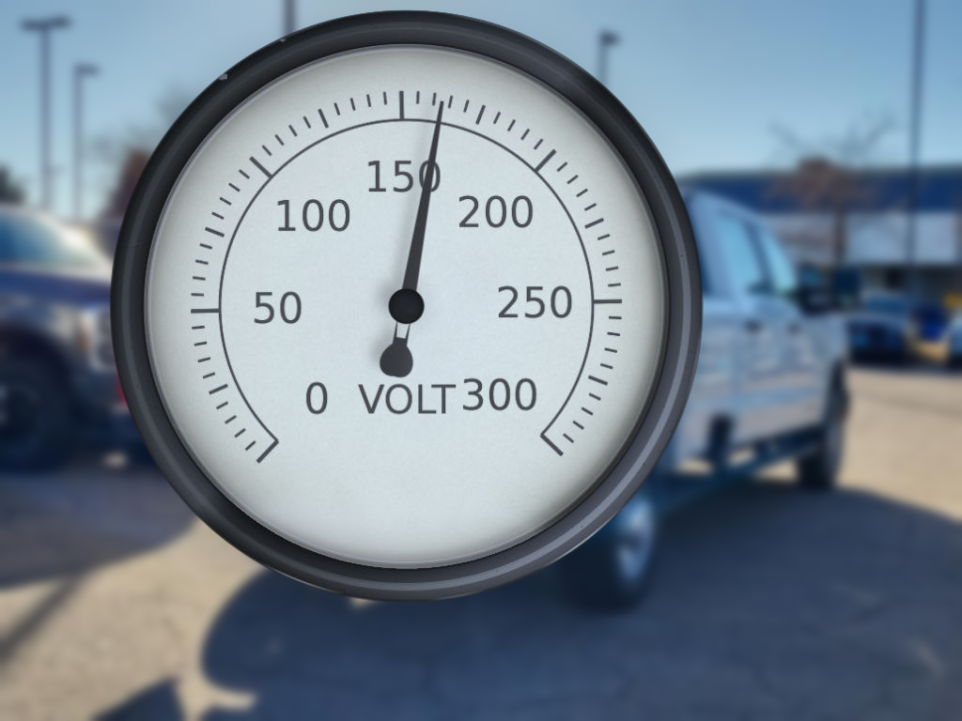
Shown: 162.5
